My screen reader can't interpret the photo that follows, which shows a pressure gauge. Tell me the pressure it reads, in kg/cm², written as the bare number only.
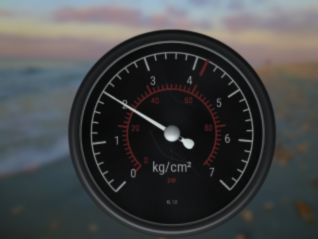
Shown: 2
